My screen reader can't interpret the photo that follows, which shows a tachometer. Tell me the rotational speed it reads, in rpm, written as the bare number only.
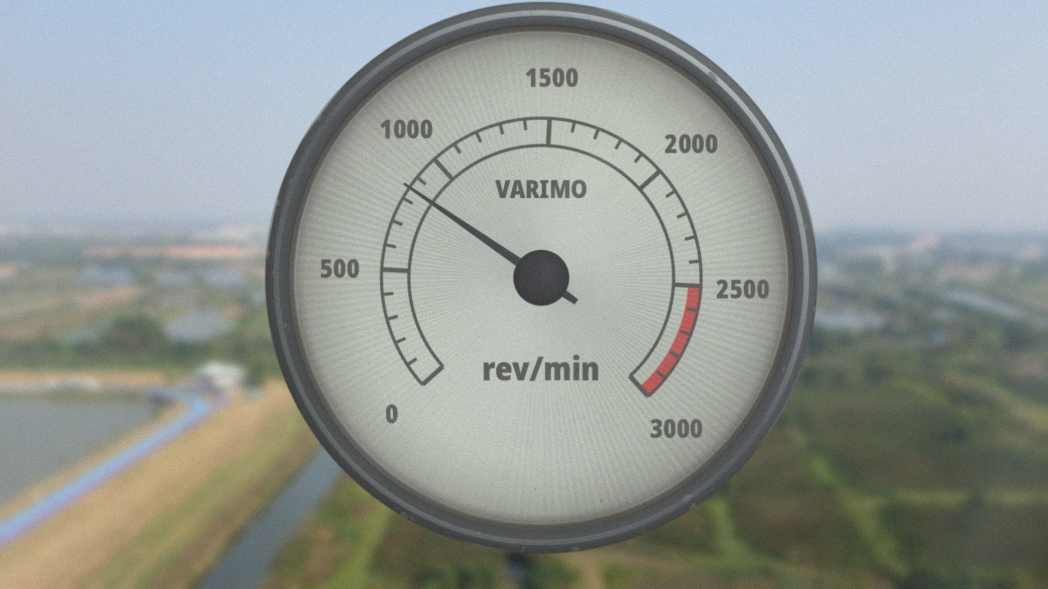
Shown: 850
